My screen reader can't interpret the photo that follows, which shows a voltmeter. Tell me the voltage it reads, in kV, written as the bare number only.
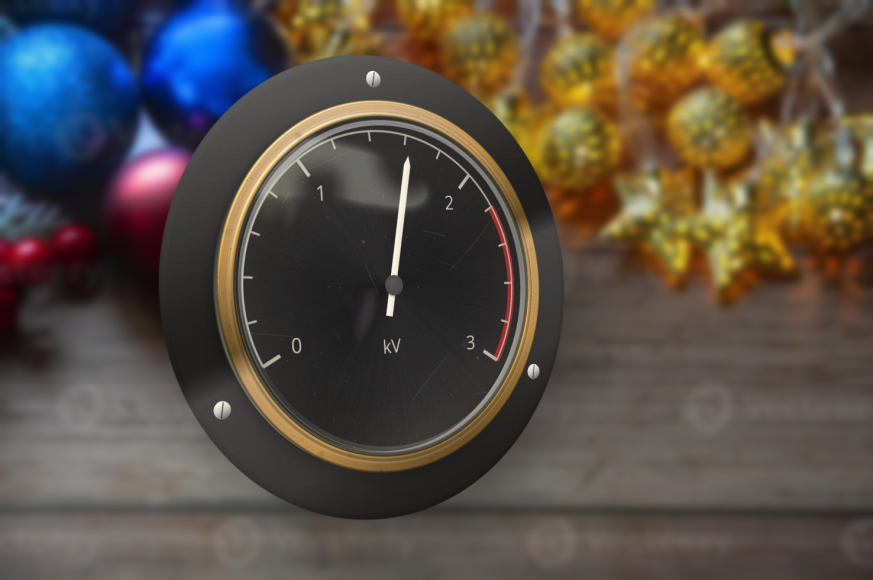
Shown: 1.6
